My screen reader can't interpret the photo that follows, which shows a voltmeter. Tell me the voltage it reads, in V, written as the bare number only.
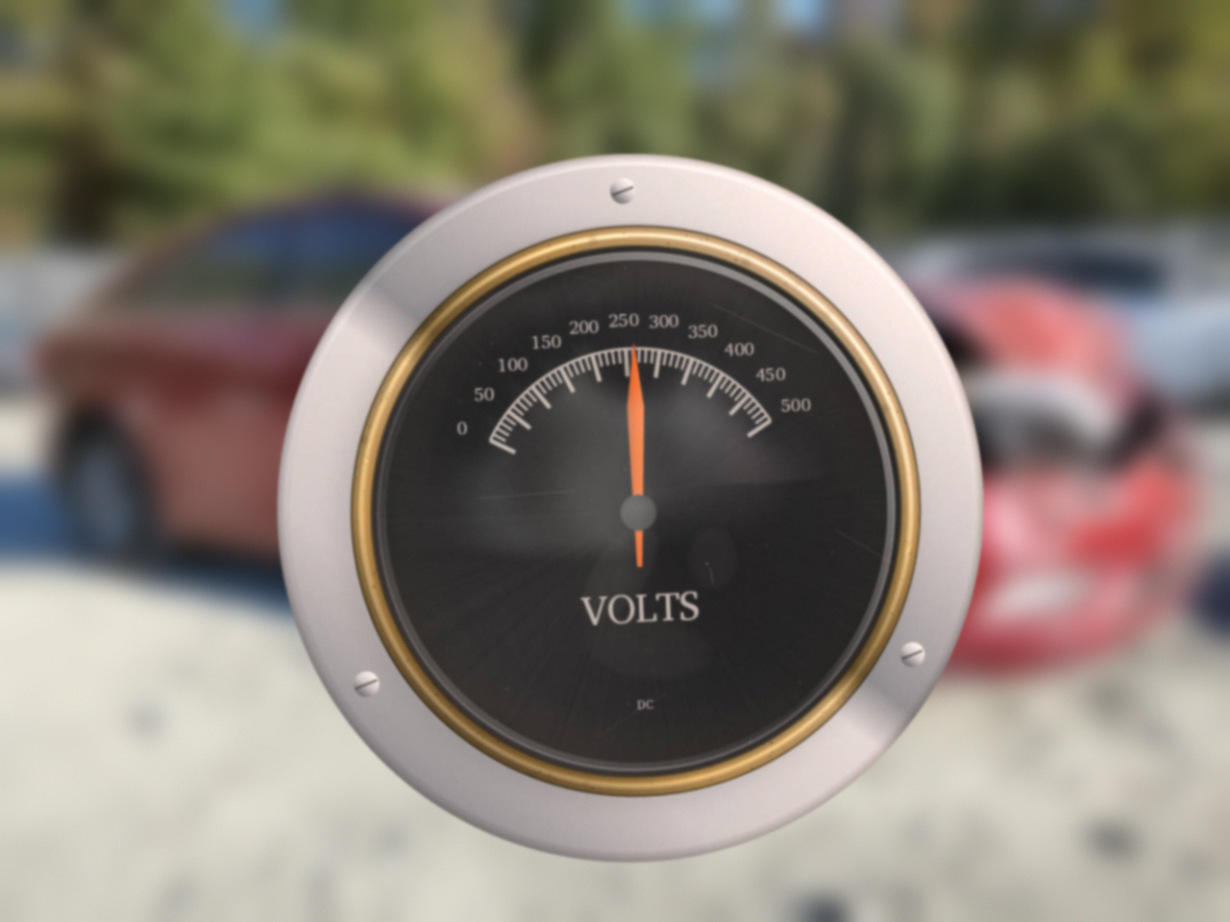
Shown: 260
